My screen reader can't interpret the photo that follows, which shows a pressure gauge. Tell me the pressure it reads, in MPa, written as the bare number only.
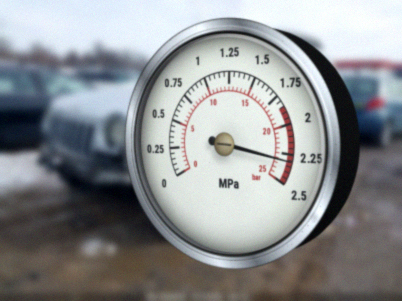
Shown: 2.3
